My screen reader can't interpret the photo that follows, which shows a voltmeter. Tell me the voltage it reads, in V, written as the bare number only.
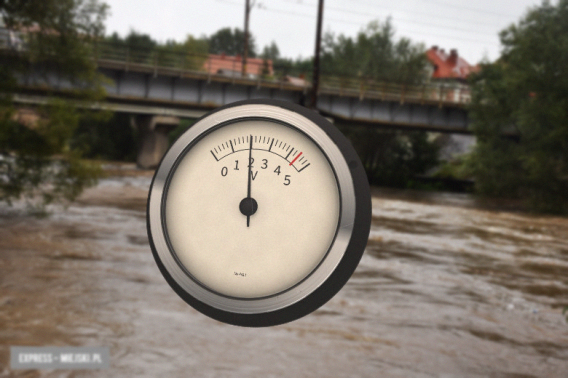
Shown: 2
